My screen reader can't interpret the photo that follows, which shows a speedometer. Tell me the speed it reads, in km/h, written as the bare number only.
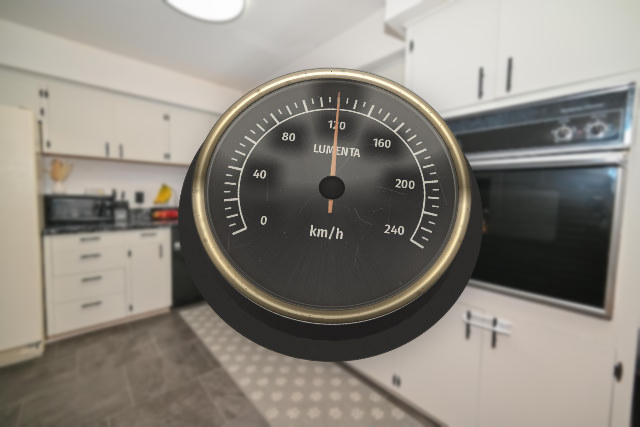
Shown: 120
